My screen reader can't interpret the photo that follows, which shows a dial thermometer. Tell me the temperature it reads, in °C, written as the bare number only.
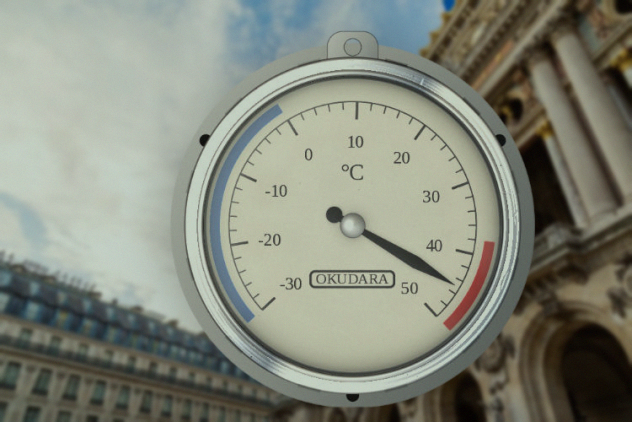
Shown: 45
